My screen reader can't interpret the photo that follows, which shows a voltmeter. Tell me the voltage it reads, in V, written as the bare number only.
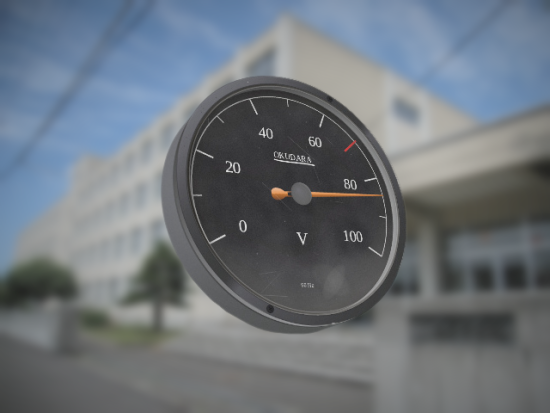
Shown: 85
